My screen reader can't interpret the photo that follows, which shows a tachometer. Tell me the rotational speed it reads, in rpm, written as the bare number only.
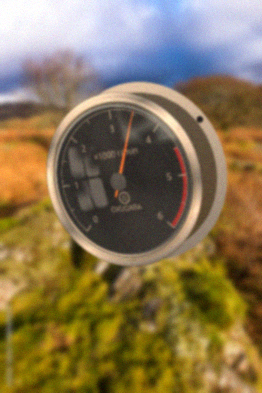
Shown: 3500
